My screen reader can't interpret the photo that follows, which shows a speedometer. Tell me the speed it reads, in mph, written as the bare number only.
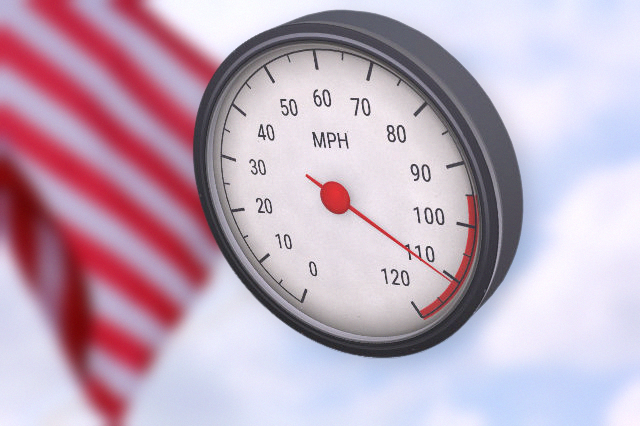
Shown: 110
